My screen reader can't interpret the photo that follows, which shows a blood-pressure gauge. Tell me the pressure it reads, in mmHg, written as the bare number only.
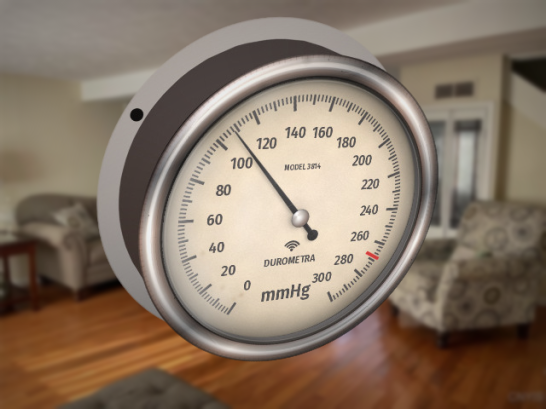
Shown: 108
